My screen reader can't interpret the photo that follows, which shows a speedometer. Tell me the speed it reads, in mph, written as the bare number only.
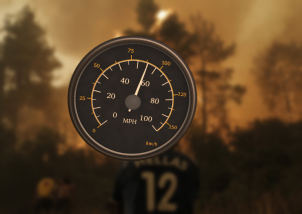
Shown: 55
